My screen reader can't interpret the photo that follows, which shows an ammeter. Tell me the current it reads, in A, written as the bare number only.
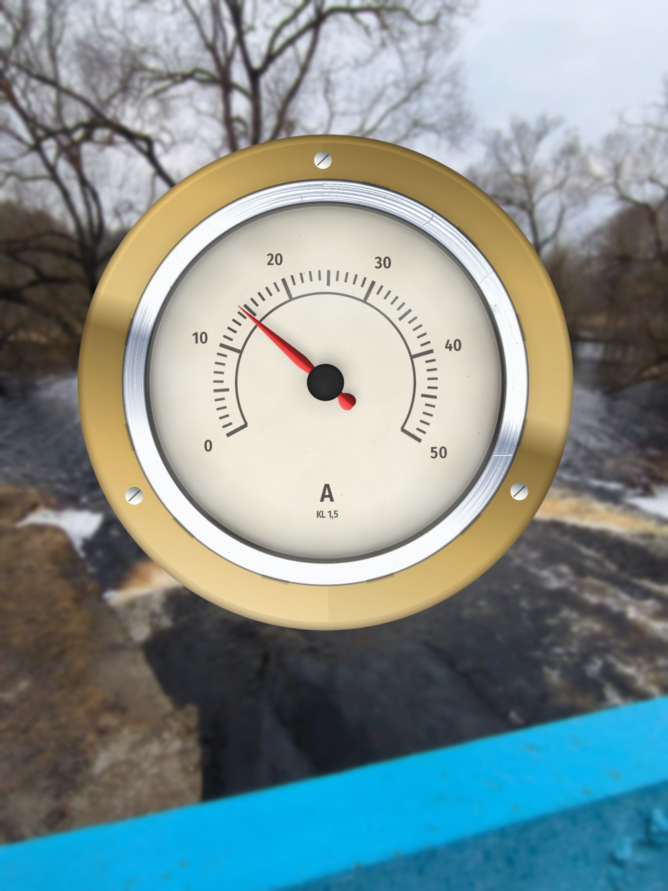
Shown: 14.5
